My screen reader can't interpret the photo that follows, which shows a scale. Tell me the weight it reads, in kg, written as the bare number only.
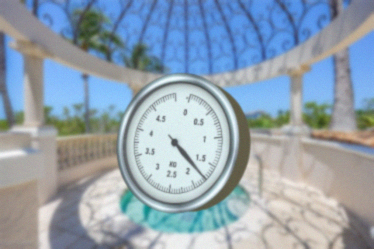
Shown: 1.75
